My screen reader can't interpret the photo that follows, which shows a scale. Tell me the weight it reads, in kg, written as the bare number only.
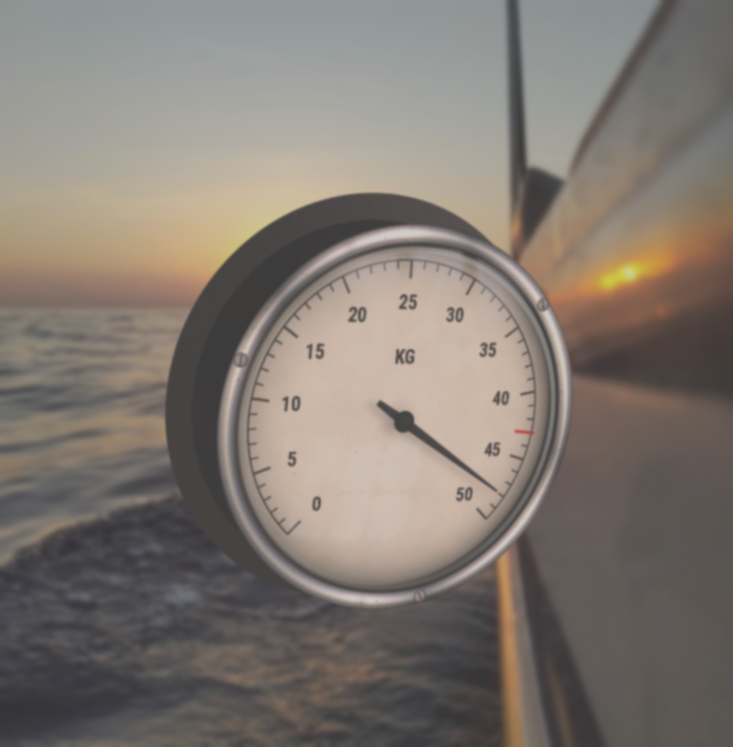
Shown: 48
